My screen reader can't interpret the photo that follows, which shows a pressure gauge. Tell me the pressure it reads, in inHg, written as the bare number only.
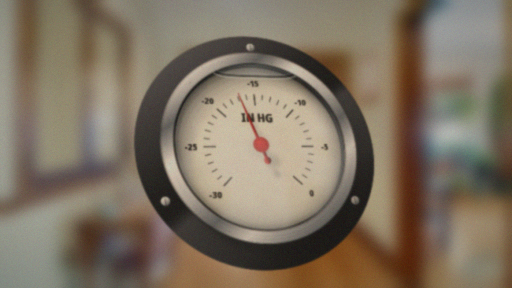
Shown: -17
